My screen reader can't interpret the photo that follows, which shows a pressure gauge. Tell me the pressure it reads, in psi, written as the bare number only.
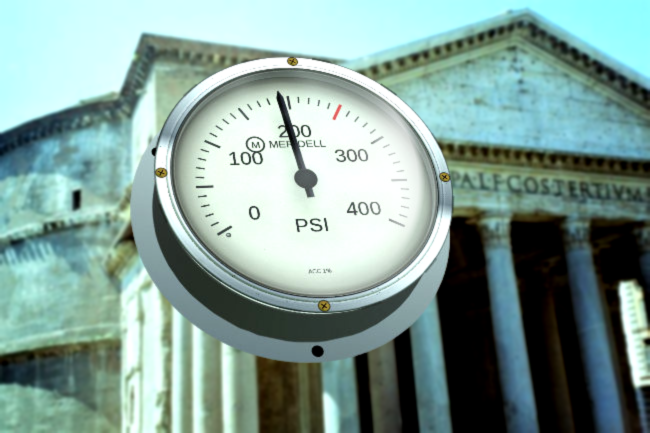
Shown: 190
